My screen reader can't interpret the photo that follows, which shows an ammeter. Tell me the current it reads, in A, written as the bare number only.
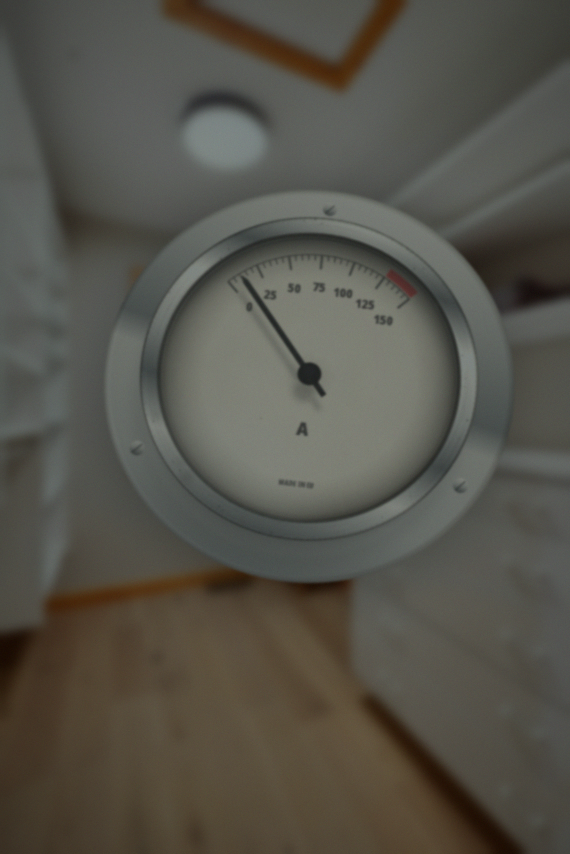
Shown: 10
